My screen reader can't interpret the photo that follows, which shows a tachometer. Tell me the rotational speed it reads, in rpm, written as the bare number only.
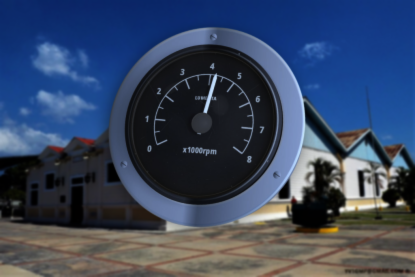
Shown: 4250
